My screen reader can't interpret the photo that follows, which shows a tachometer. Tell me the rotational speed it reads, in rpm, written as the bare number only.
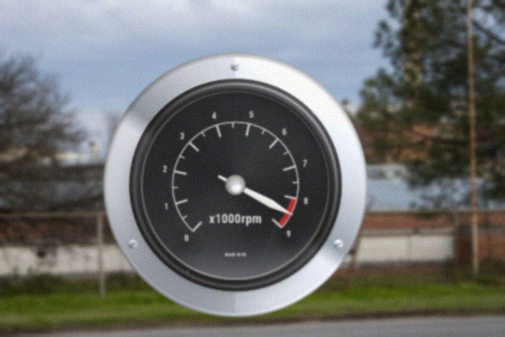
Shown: 8500
